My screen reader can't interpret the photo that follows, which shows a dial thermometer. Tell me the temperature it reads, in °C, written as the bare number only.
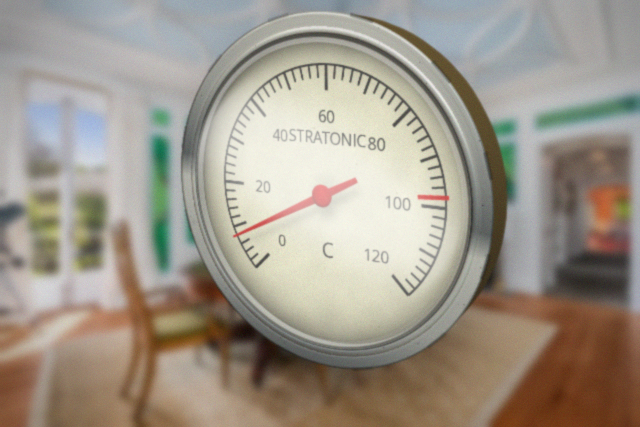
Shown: 8
